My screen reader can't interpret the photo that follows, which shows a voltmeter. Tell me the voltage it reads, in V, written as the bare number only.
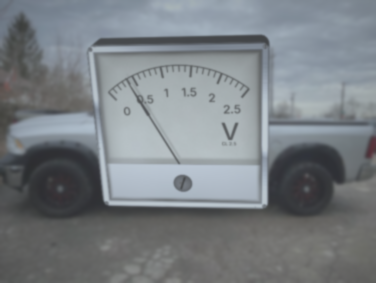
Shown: 0.4
